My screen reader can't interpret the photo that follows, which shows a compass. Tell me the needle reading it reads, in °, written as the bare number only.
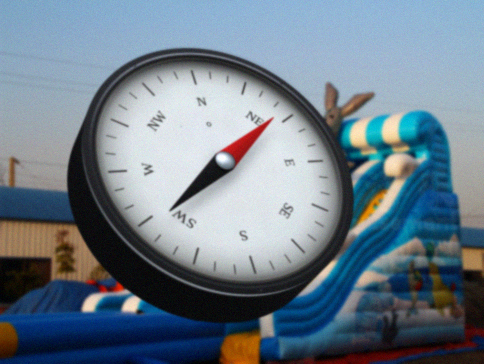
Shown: 55
